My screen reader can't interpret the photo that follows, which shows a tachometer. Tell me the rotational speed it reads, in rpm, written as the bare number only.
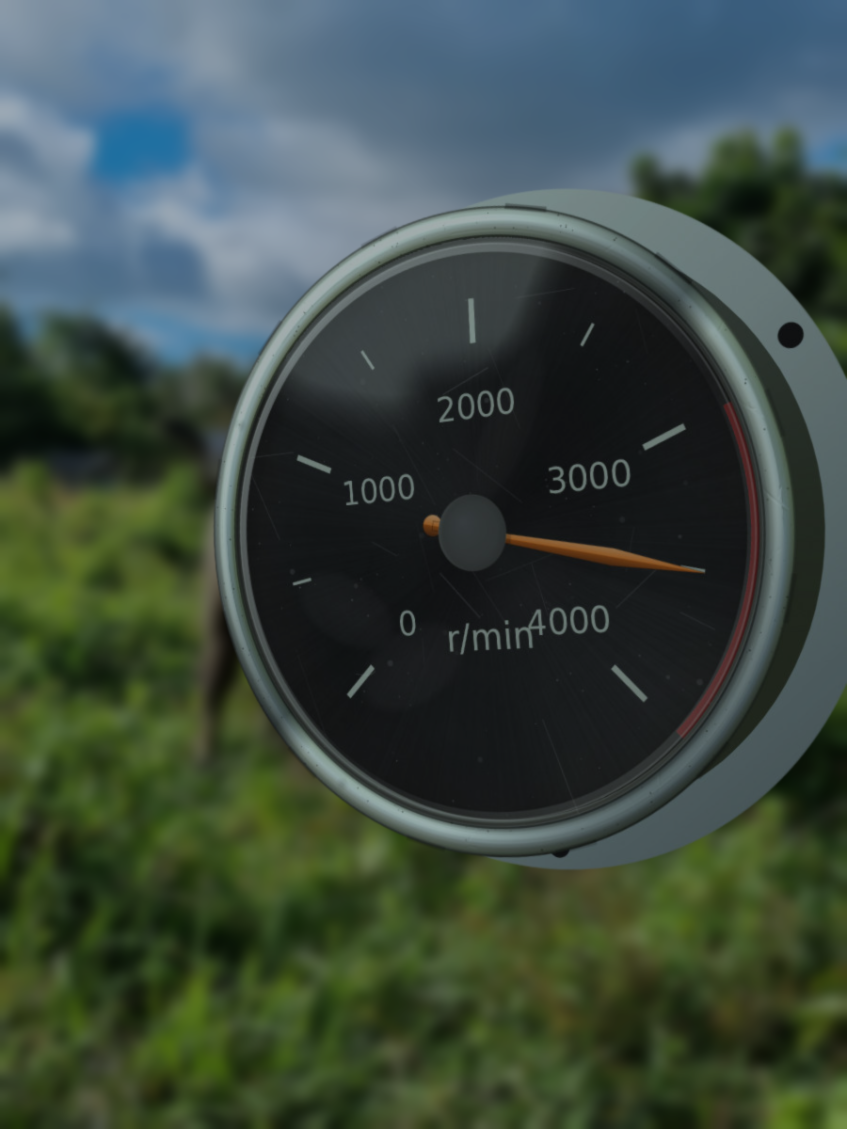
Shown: 3500
